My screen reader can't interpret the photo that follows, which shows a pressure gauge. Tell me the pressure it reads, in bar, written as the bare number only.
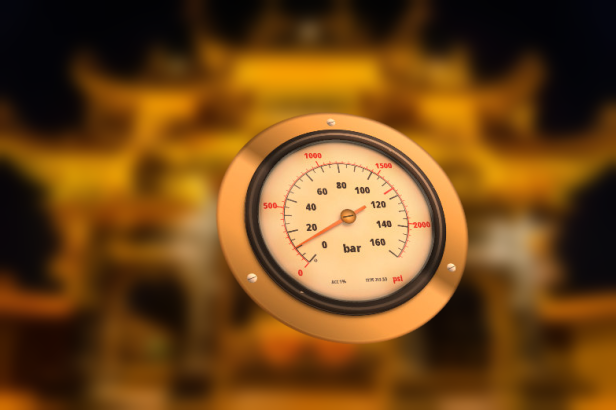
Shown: 10
